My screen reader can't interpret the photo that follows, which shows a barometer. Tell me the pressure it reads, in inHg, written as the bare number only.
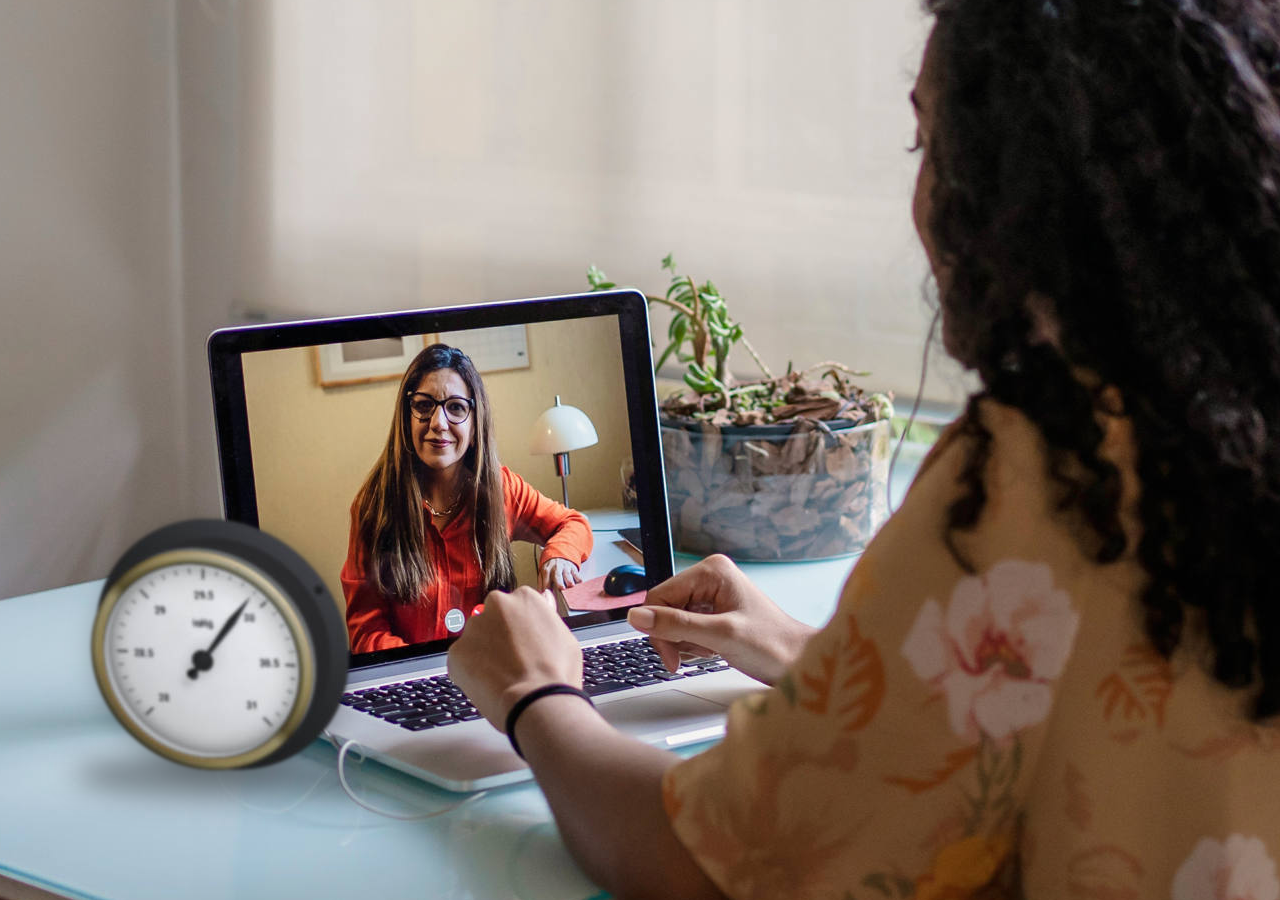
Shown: 29.9
